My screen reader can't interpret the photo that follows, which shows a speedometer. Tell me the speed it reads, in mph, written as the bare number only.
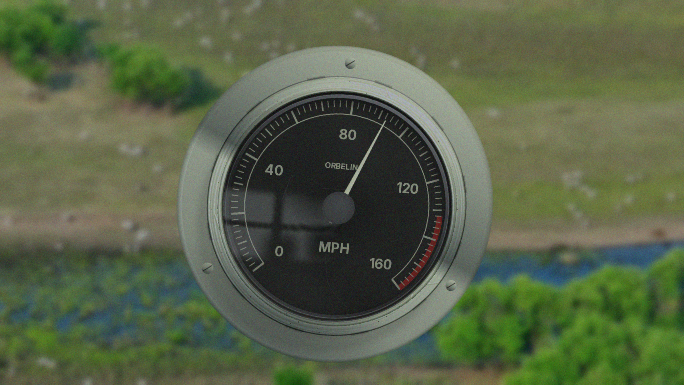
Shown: 92
